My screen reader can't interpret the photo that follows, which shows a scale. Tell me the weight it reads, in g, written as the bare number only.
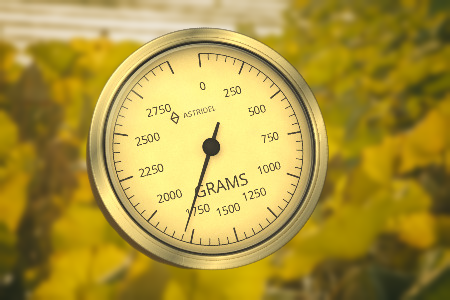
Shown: 1800
